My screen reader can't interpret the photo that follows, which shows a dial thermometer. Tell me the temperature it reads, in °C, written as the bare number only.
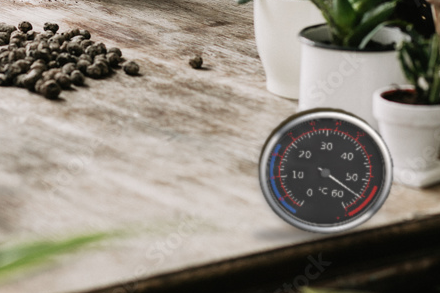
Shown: 55
